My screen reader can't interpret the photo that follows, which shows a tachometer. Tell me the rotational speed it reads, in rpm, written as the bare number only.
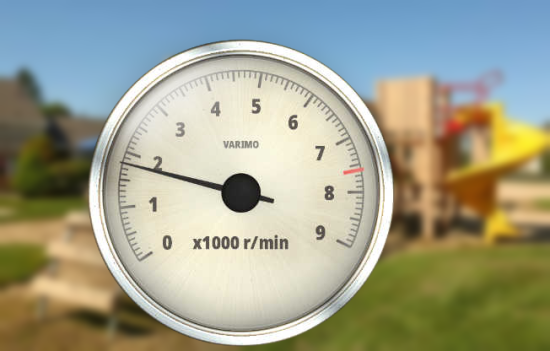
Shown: 1800
